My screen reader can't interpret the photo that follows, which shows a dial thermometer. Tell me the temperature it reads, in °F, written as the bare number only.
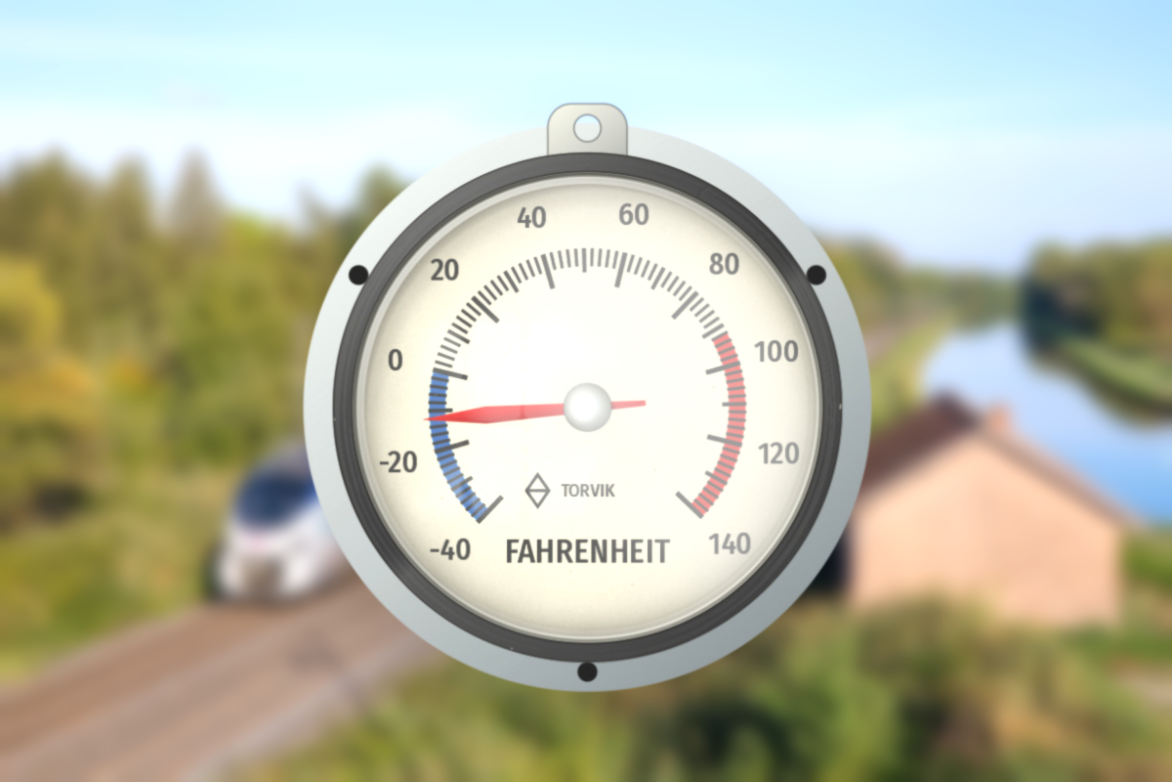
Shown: -12
